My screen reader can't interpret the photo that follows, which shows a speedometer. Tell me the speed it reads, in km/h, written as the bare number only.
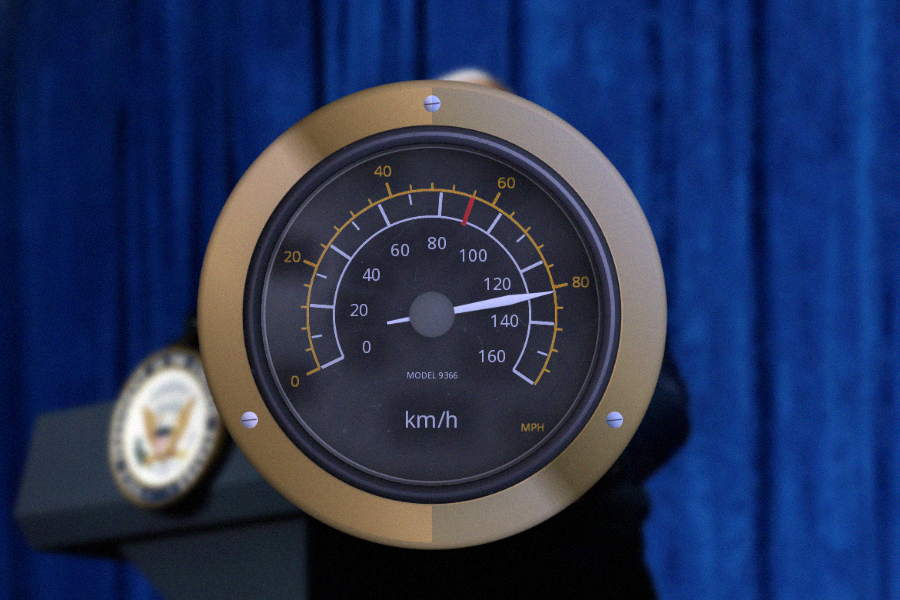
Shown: 130
